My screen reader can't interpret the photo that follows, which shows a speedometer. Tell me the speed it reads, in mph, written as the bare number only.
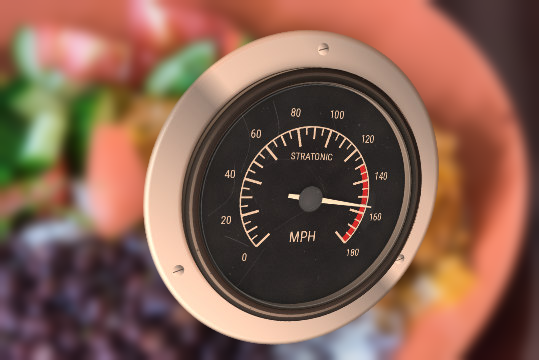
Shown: 155
